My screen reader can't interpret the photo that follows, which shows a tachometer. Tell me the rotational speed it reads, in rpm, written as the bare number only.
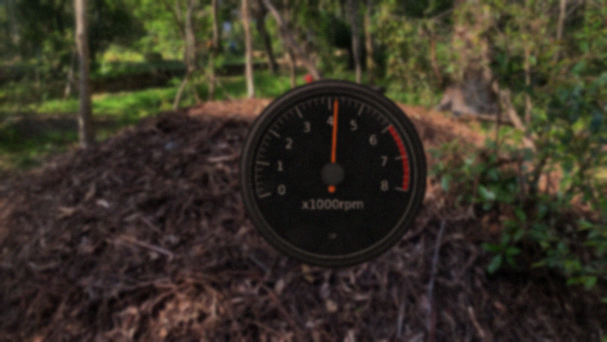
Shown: 4200
